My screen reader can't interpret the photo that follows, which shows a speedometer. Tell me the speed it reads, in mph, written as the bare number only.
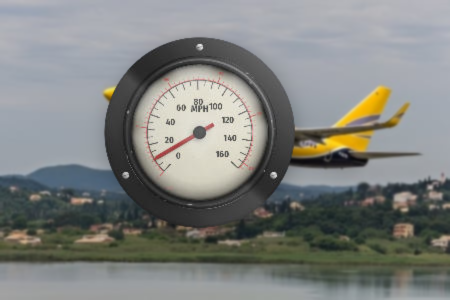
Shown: 10
